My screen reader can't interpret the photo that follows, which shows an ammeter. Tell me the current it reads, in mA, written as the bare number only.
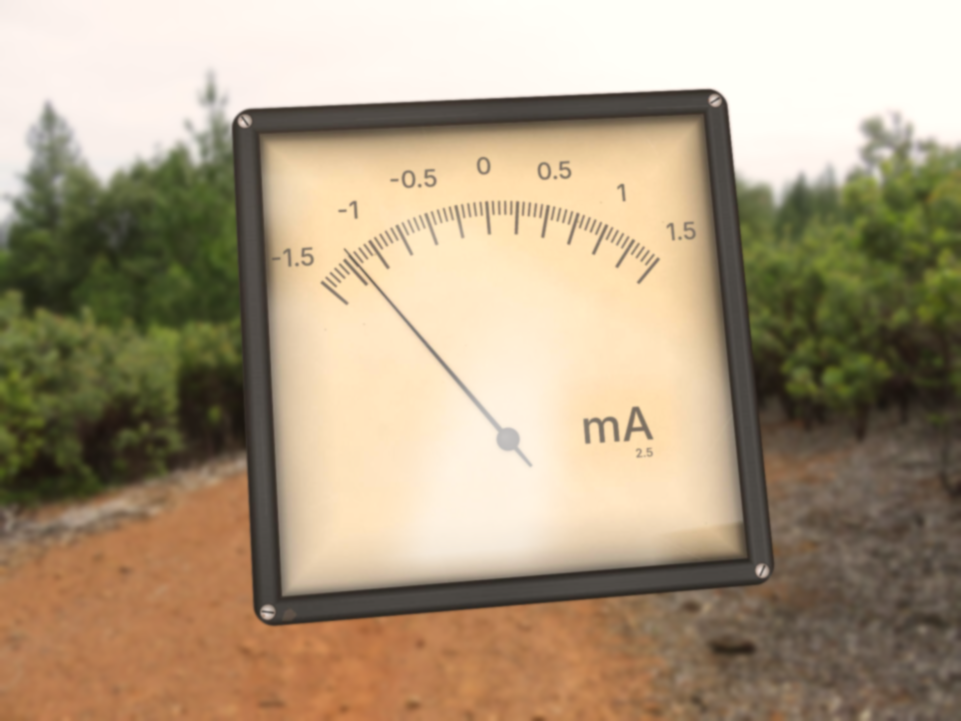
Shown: -1.2
